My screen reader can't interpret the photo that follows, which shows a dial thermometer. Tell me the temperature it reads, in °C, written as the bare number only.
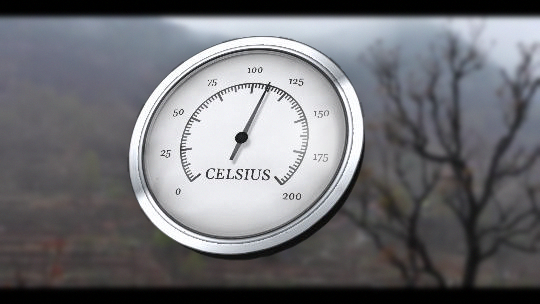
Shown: 112.5
